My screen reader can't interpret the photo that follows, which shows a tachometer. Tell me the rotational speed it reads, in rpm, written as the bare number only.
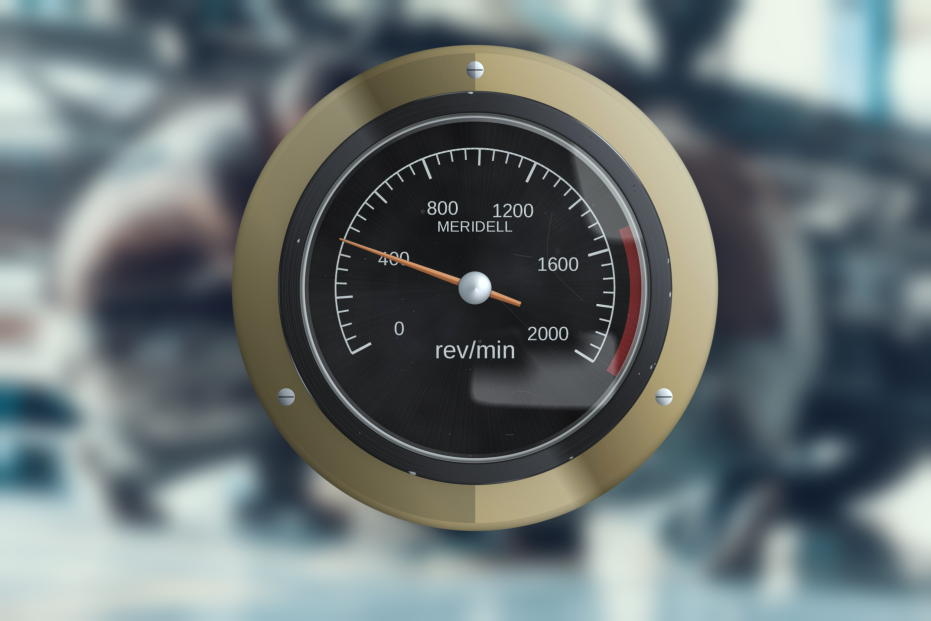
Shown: 400
